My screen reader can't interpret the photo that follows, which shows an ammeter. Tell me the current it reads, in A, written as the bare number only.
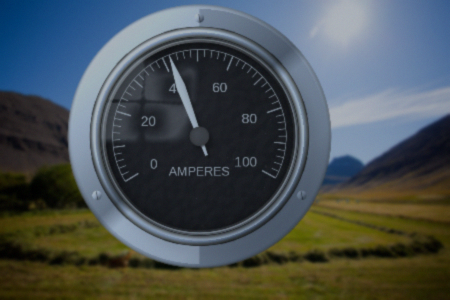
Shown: 42
